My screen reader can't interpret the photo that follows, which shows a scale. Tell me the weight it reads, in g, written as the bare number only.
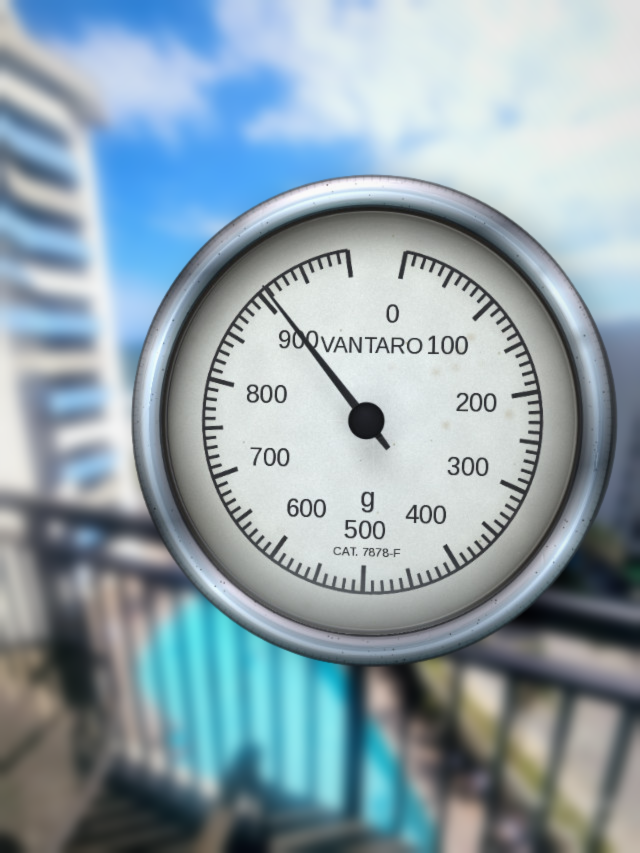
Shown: 910
